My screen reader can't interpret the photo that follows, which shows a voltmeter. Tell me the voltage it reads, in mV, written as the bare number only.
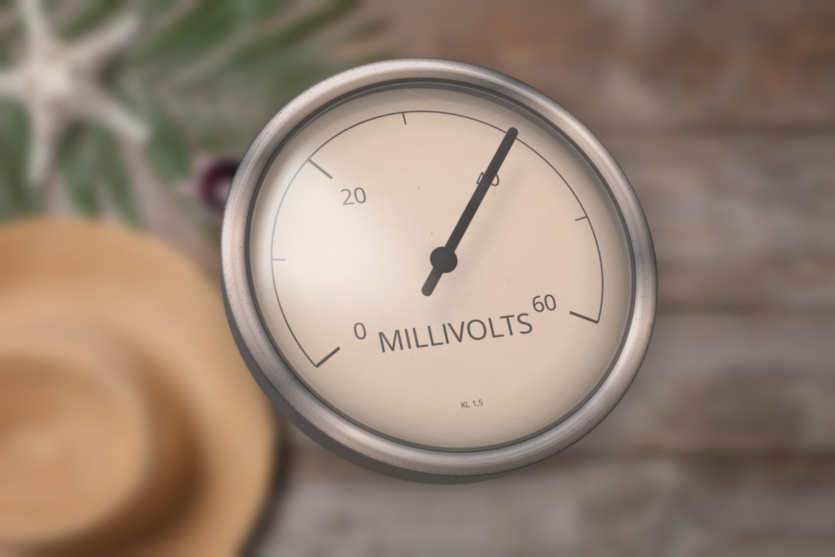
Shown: 40
